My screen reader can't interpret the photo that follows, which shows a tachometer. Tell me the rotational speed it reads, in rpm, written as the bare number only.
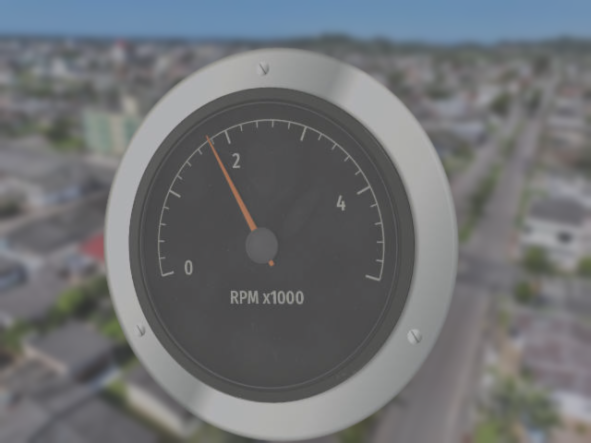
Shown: 1800
